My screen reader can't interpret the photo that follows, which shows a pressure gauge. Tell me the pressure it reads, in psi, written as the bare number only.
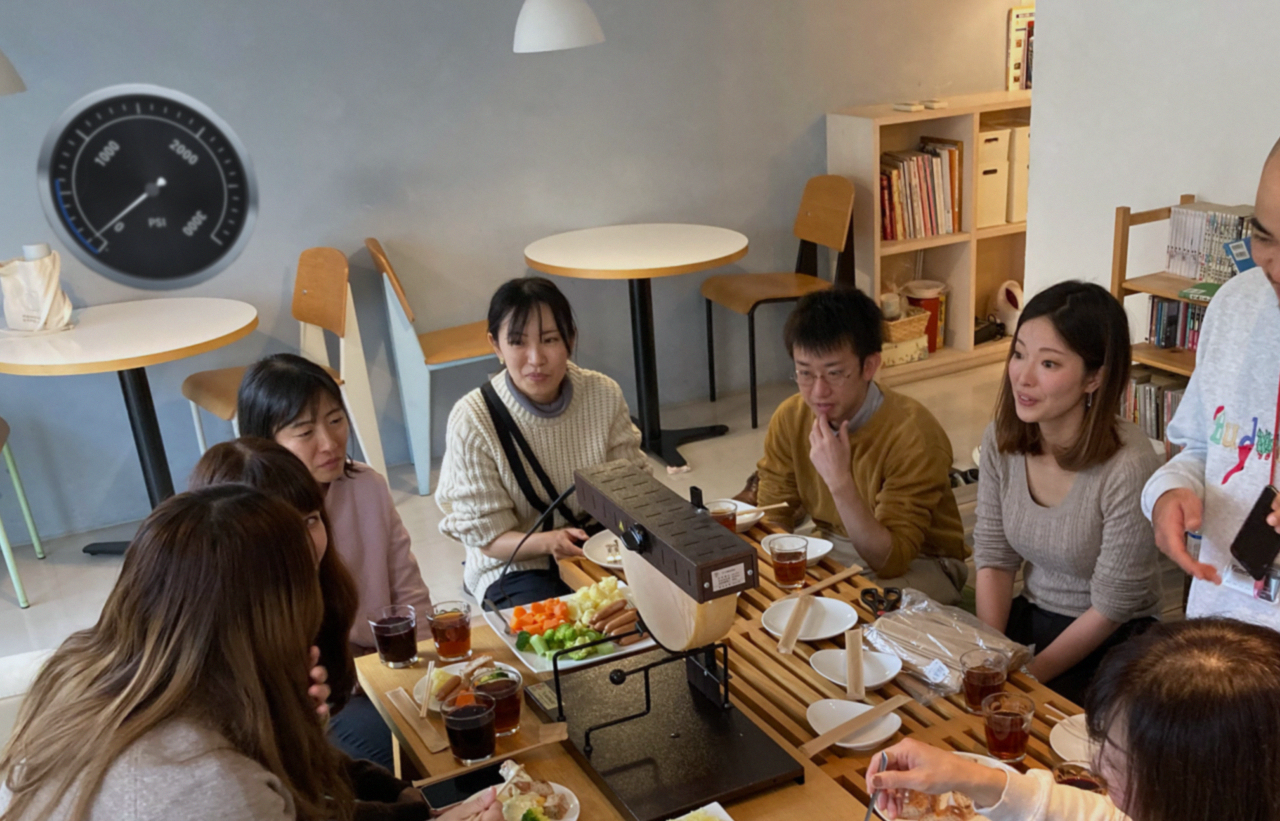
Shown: 100
